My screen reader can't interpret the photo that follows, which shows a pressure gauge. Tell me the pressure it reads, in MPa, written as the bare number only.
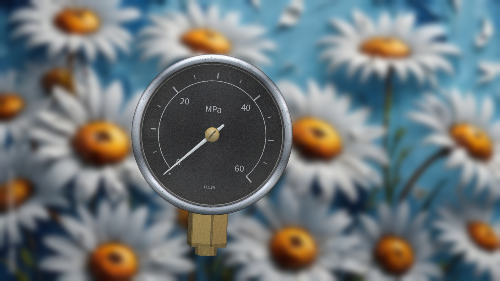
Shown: 0
